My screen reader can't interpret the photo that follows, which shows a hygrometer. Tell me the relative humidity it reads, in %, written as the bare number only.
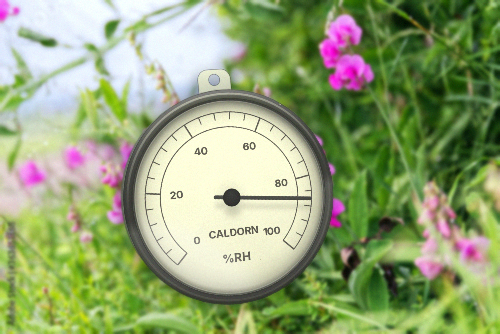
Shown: 86
